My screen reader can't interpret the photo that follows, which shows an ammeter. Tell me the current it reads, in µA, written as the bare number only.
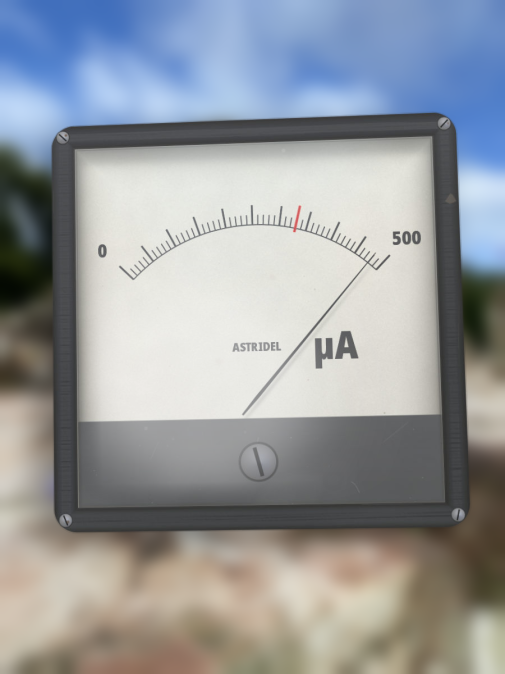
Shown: 480
